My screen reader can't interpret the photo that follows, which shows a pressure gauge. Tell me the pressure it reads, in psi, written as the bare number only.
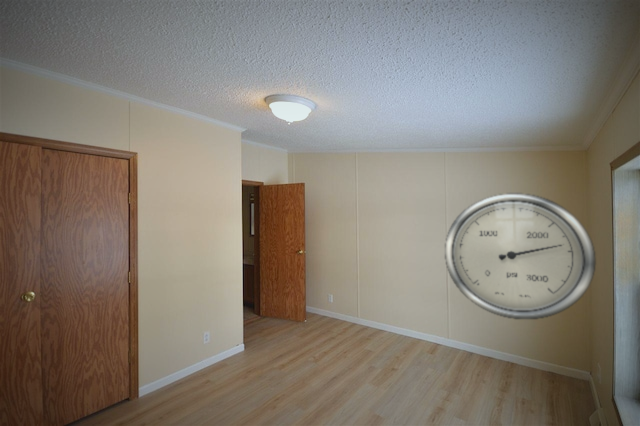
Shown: 2300
